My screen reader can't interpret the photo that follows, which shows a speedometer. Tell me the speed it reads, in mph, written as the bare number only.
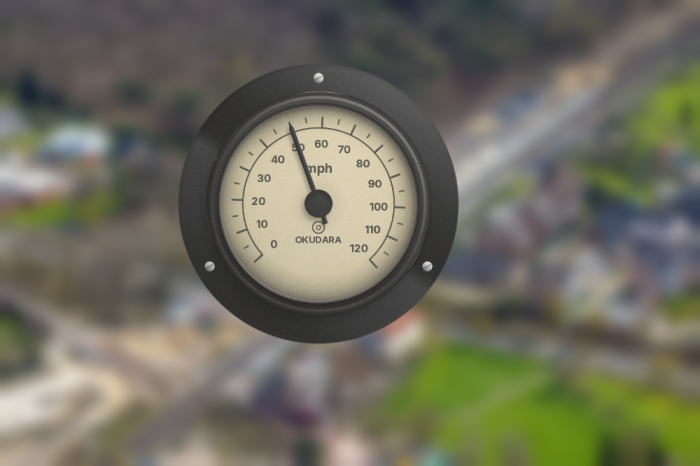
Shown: 50
